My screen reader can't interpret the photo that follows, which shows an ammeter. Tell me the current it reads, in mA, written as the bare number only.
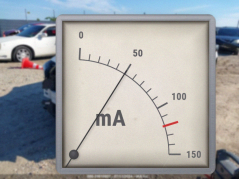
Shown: 50
